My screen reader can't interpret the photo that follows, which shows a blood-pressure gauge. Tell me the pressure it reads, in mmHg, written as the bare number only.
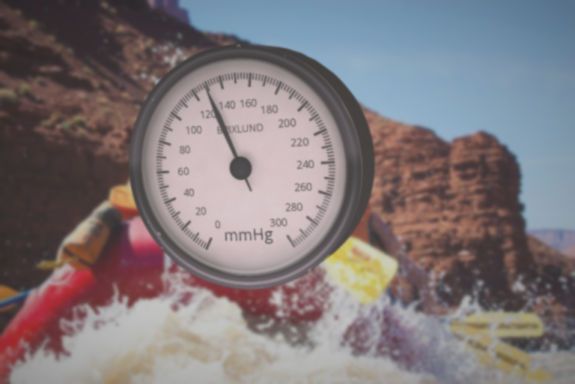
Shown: 130
